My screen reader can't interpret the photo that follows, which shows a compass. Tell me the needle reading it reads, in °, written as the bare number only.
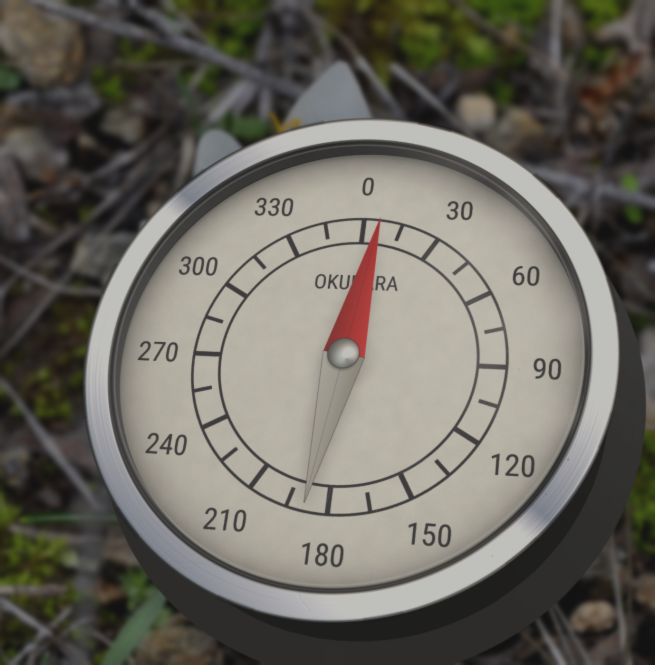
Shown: 7.5
